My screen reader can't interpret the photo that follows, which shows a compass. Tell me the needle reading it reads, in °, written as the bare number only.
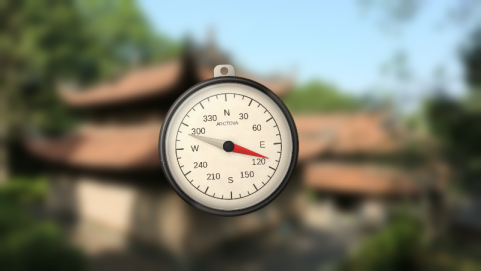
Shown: 110
